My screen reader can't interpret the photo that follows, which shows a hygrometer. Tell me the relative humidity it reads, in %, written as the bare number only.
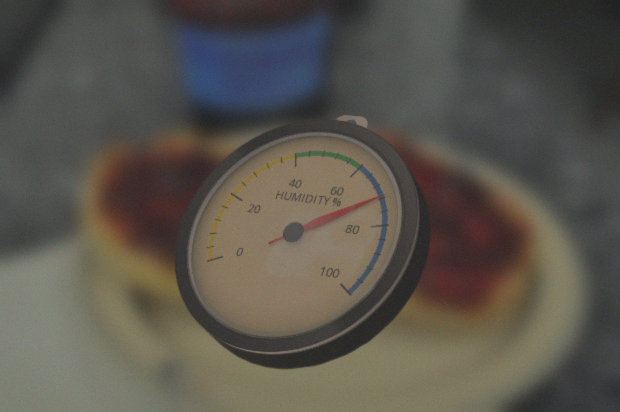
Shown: 72
